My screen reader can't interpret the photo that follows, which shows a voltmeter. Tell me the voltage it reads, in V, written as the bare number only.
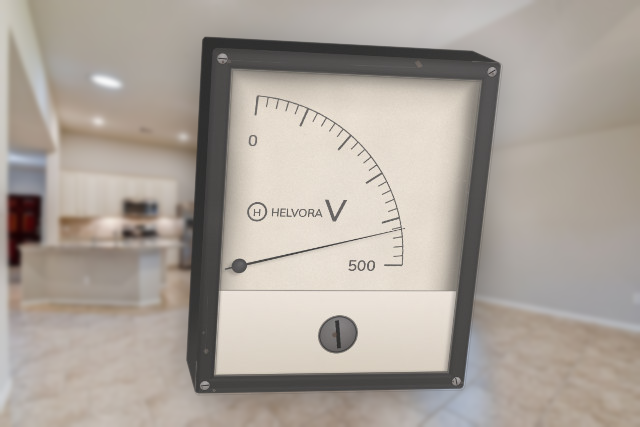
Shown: 420
